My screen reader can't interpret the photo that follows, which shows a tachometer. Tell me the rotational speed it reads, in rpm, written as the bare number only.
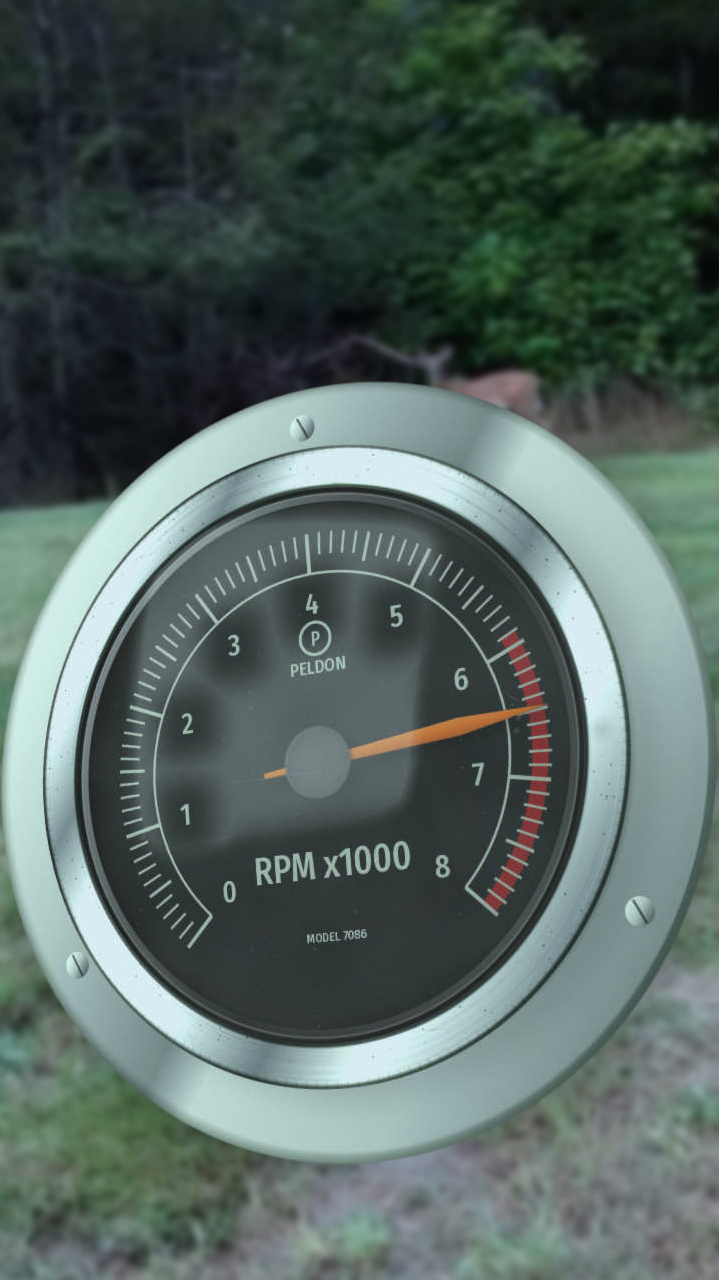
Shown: 6500
